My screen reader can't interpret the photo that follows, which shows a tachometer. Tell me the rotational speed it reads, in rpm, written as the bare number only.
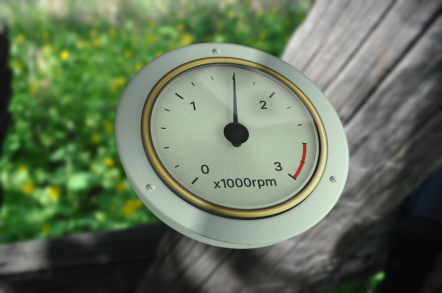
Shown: 1600
